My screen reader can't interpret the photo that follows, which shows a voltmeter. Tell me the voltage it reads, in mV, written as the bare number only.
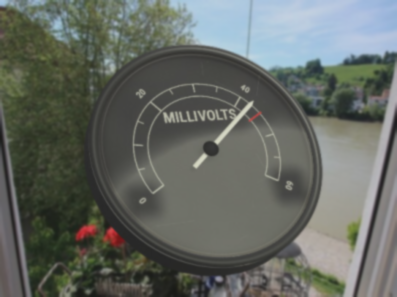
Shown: 42.5
